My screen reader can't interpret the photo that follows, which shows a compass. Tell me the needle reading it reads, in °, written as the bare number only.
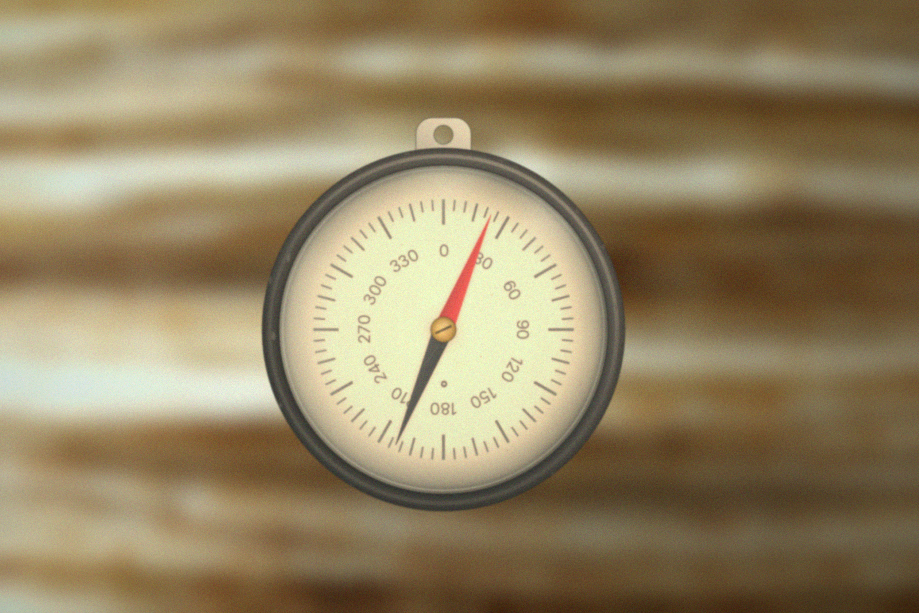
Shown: 22.5
